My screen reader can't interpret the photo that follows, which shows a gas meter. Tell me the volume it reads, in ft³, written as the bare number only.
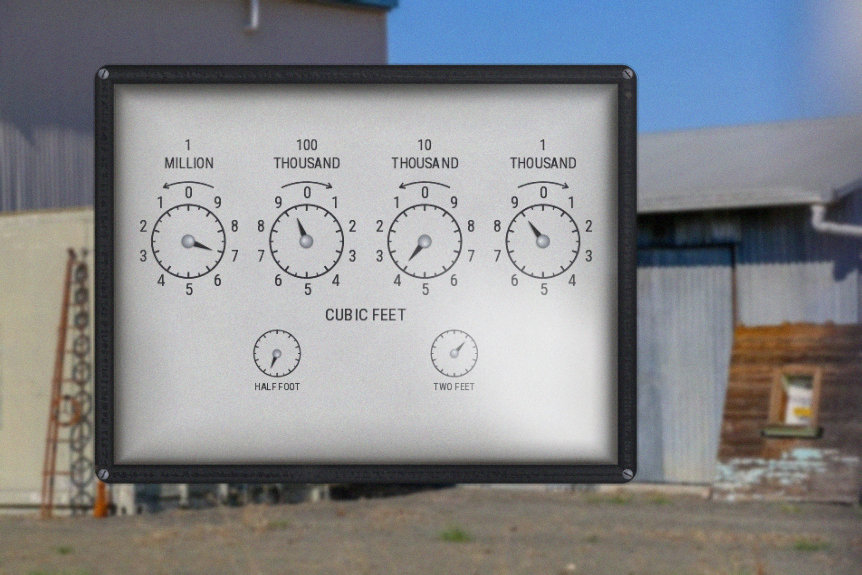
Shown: 693900
